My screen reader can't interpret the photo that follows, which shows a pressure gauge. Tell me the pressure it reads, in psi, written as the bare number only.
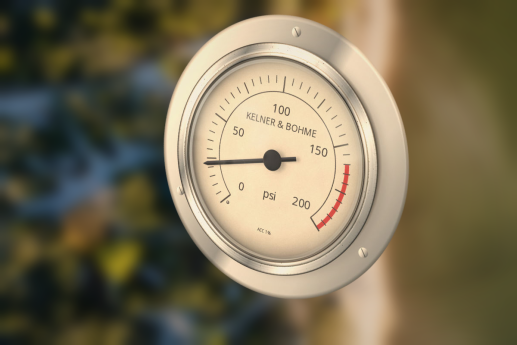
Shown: 22.5
